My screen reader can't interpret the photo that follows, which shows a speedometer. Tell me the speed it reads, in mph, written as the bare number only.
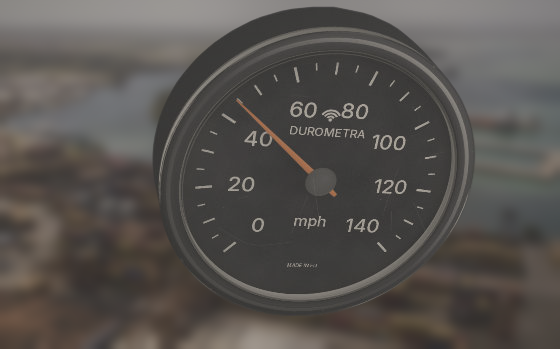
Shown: 45
